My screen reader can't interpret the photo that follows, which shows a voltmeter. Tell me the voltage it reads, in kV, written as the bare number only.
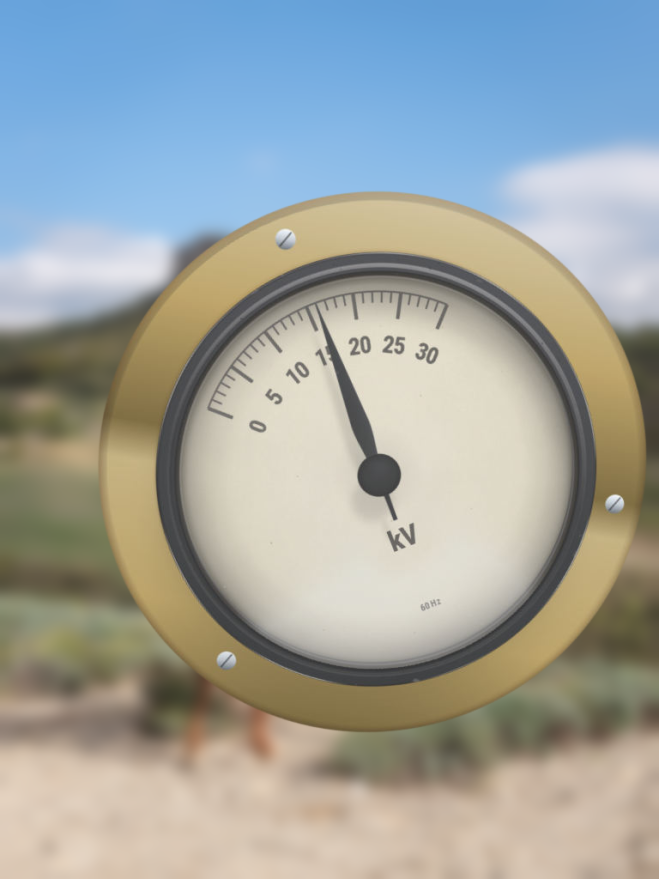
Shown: 16
